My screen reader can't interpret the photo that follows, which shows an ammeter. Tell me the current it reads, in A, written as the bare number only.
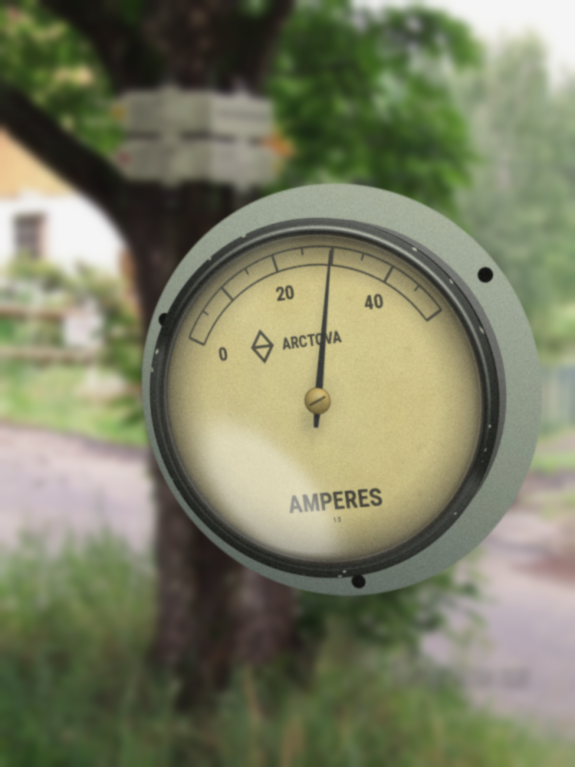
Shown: 30
